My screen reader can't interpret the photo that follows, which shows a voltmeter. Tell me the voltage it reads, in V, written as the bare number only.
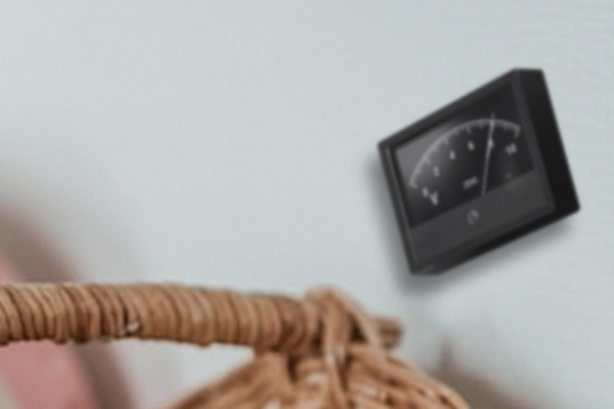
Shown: 8
